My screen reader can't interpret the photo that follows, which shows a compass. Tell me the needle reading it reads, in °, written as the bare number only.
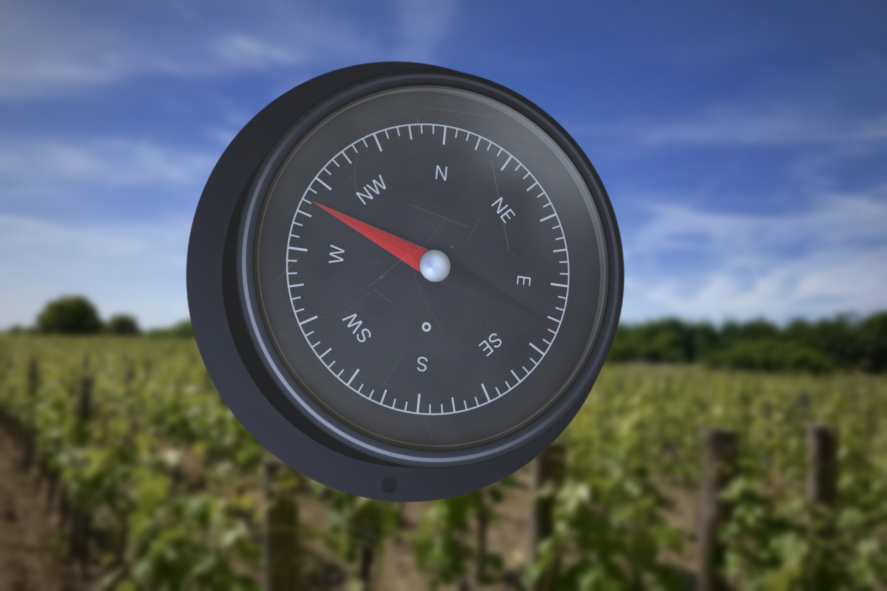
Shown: 290
